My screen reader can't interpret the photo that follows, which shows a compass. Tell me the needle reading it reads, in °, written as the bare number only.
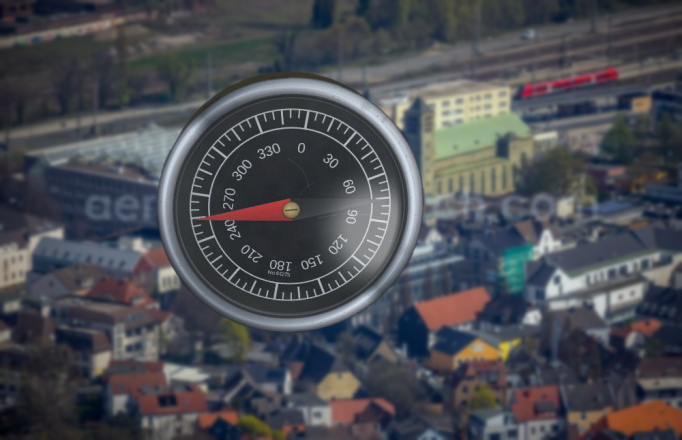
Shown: 255
